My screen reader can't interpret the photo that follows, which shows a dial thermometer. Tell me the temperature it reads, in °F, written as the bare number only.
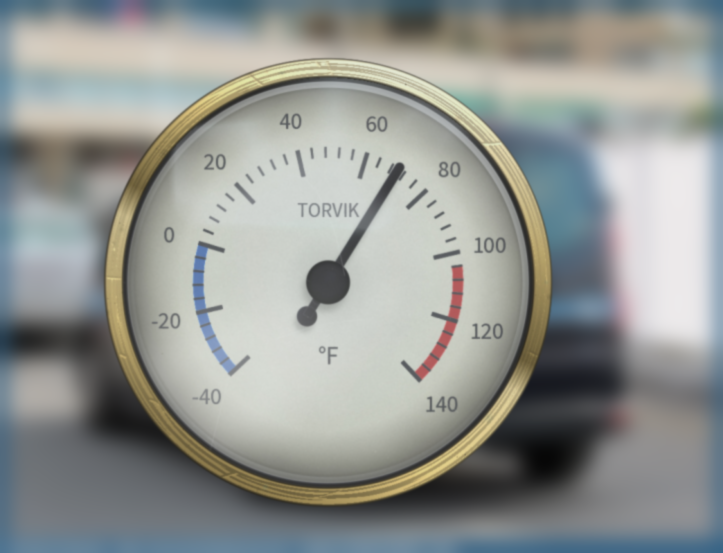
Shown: 70
